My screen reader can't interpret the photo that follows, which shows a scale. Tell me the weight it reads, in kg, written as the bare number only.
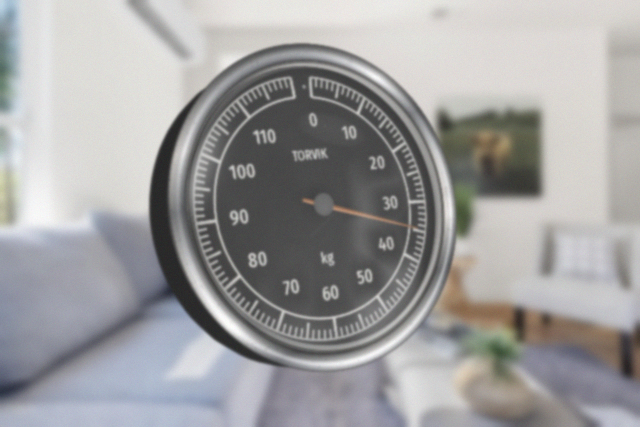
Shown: 35
